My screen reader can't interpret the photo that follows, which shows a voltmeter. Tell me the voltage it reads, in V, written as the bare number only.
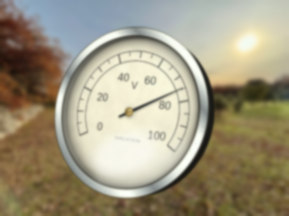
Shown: 75
